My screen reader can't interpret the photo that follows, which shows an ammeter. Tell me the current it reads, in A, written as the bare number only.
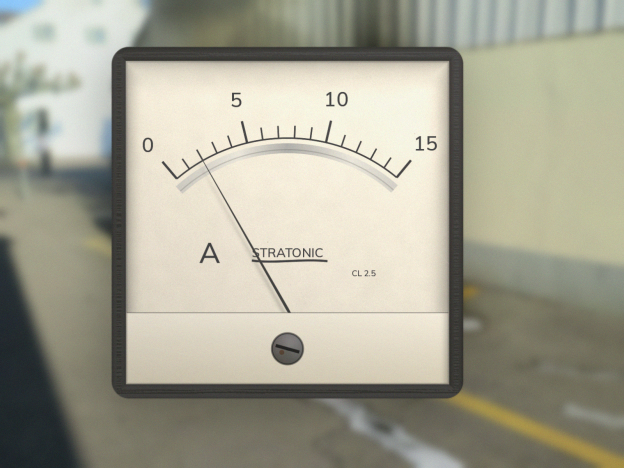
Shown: 2
